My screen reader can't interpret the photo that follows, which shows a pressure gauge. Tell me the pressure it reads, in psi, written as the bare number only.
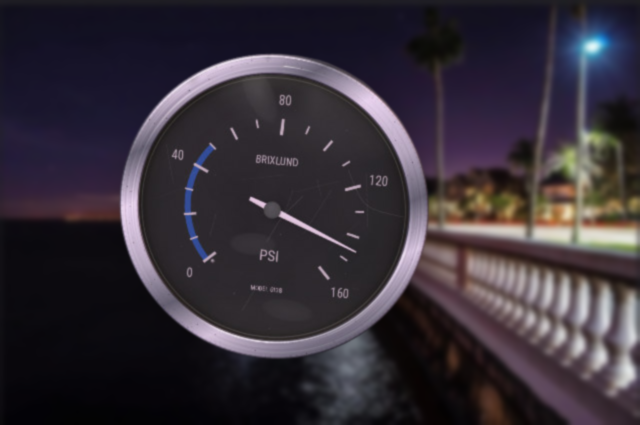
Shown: 145
